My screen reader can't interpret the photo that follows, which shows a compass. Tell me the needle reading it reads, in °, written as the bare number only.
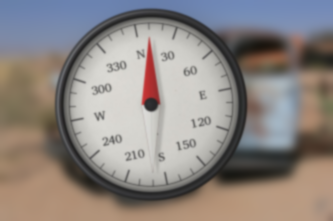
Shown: 10
